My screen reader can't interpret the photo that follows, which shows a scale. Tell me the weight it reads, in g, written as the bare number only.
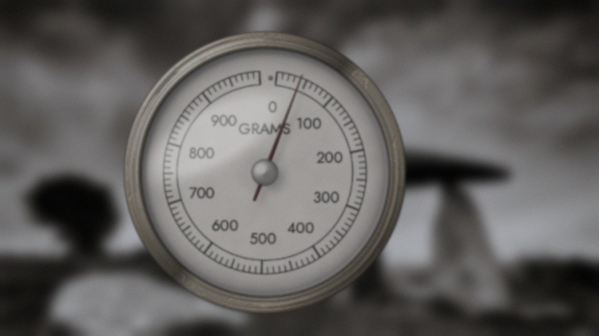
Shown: 40
